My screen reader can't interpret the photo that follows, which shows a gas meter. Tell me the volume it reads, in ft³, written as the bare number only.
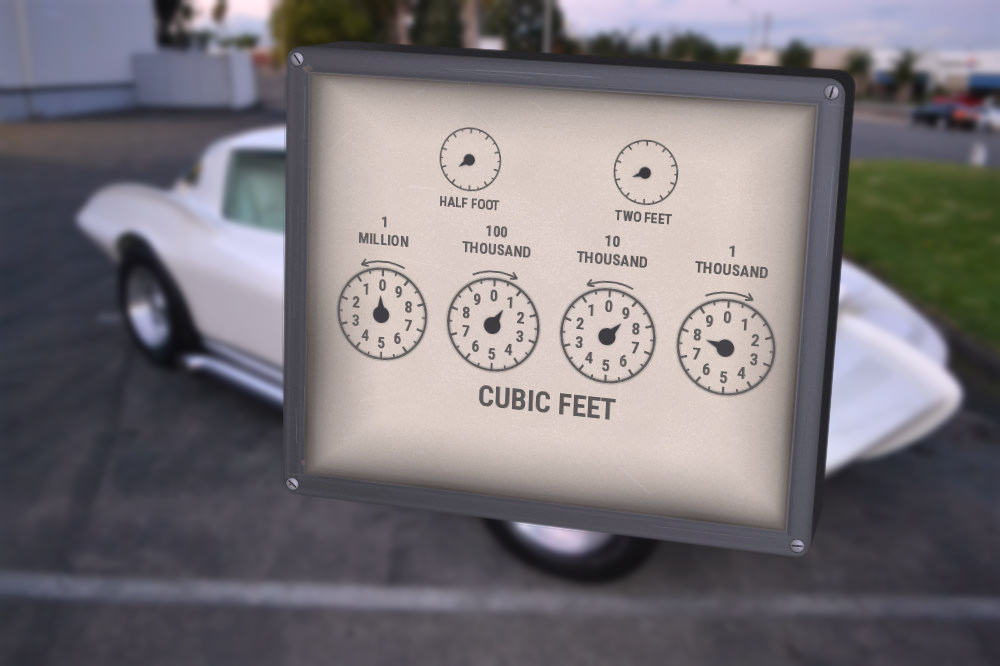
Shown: 8800
